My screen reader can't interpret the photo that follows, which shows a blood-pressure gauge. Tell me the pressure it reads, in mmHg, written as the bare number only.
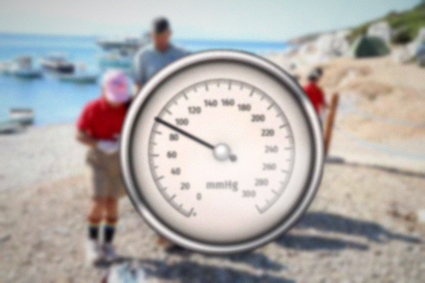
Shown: 90
